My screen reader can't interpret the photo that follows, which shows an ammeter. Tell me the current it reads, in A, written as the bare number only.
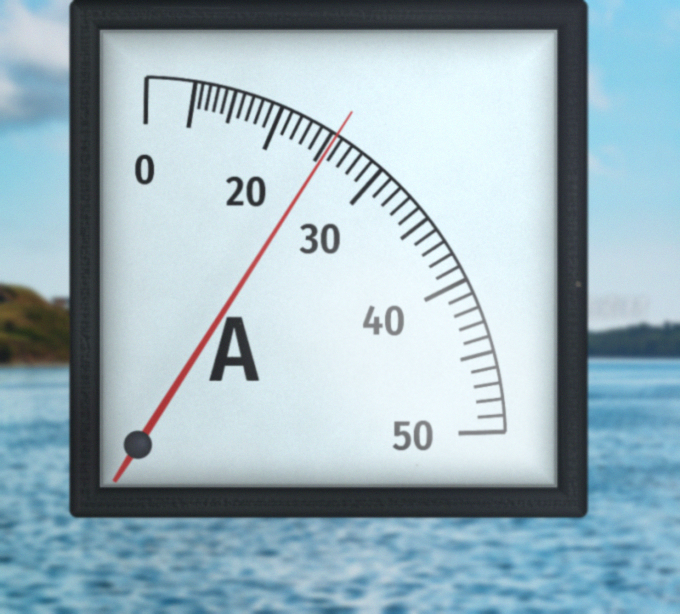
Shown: 25.5
